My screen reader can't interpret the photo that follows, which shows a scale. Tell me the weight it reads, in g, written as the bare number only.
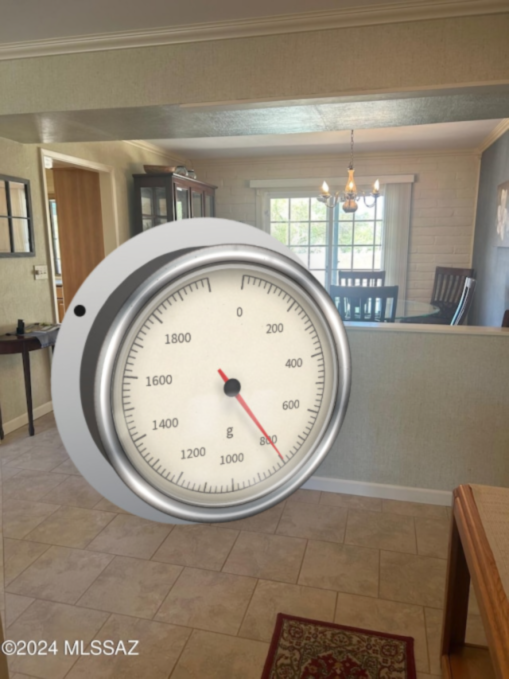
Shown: 800
